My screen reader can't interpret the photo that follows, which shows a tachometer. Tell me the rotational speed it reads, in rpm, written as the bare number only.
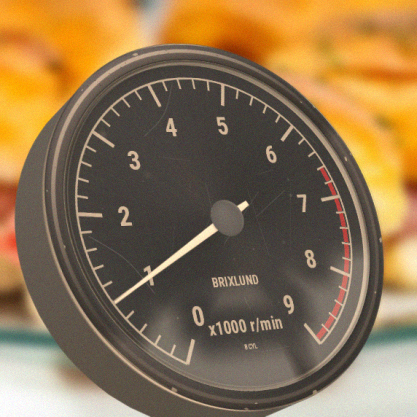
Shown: 1000
